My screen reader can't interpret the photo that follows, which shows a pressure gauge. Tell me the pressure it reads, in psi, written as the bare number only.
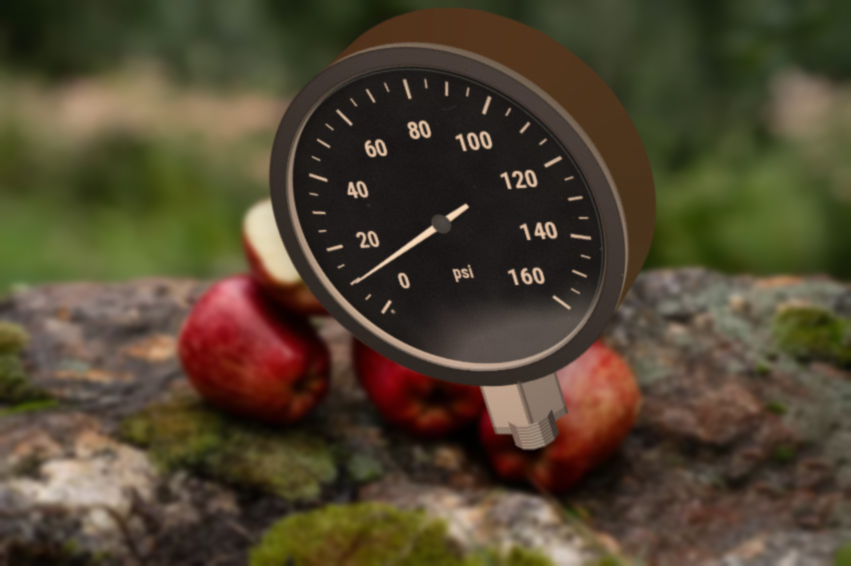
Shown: 10
